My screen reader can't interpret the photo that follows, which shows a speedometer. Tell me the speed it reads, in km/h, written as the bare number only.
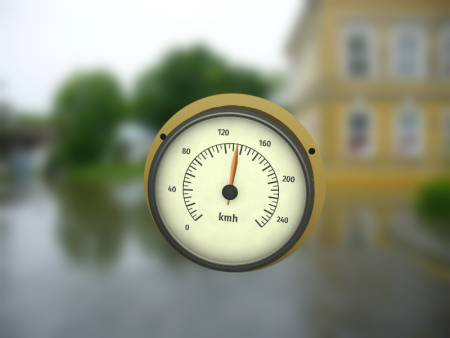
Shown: 135
